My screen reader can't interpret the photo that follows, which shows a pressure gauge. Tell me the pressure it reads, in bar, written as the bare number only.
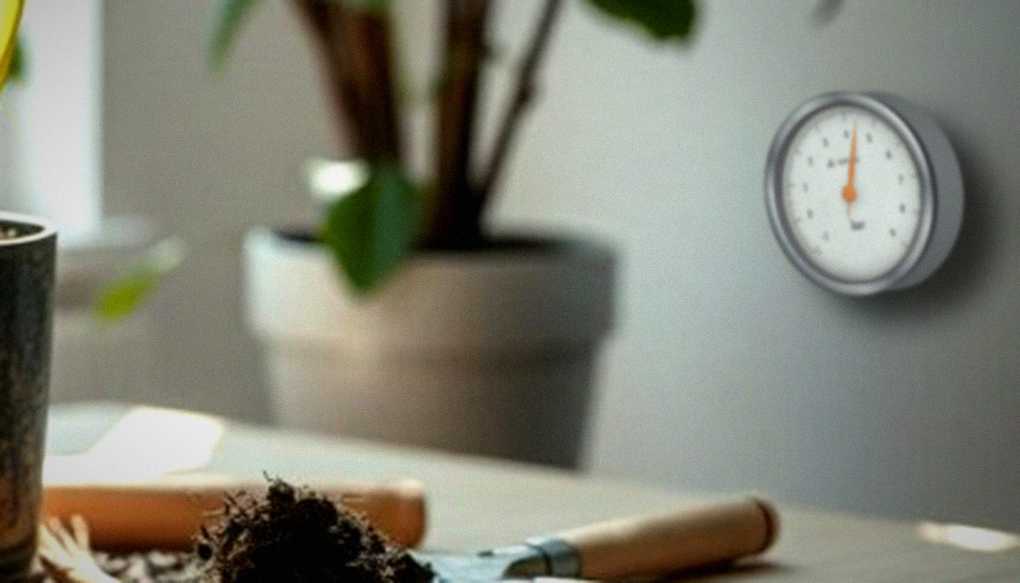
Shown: 4.5
